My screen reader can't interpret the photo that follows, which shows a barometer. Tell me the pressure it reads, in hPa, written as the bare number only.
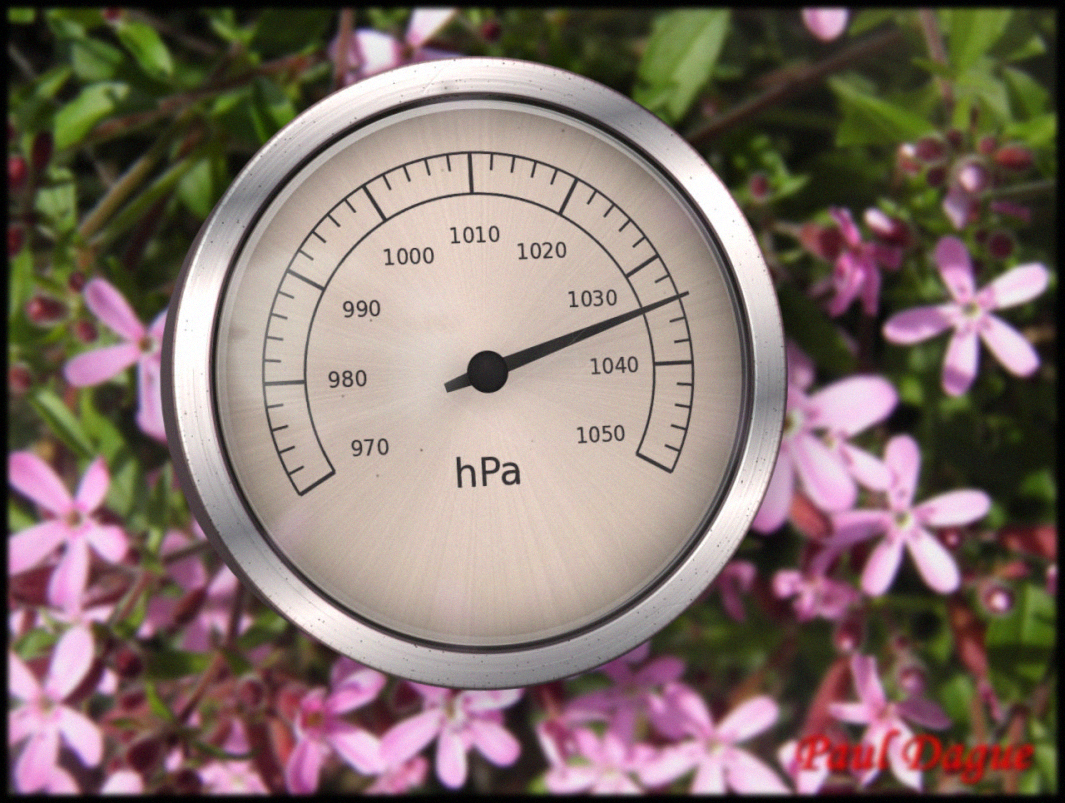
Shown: 1034
